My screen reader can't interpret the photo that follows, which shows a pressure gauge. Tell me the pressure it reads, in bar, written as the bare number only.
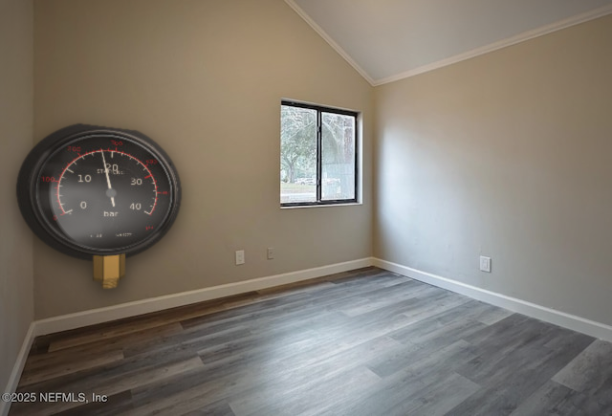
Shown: 18
